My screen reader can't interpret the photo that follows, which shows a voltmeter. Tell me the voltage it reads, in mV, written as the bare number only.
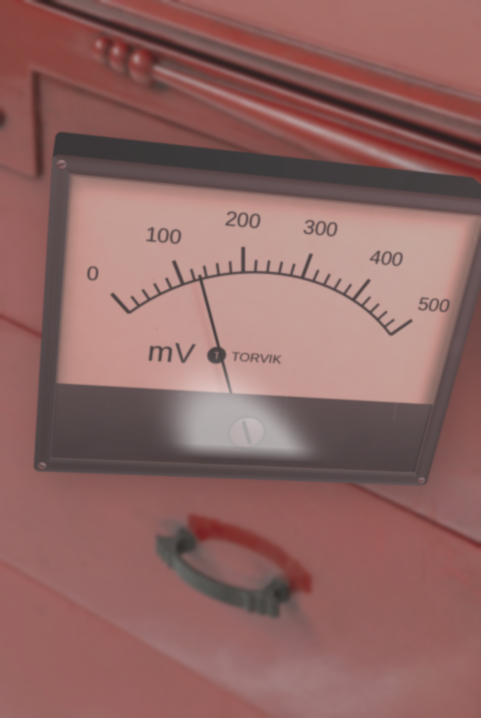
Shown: 130
